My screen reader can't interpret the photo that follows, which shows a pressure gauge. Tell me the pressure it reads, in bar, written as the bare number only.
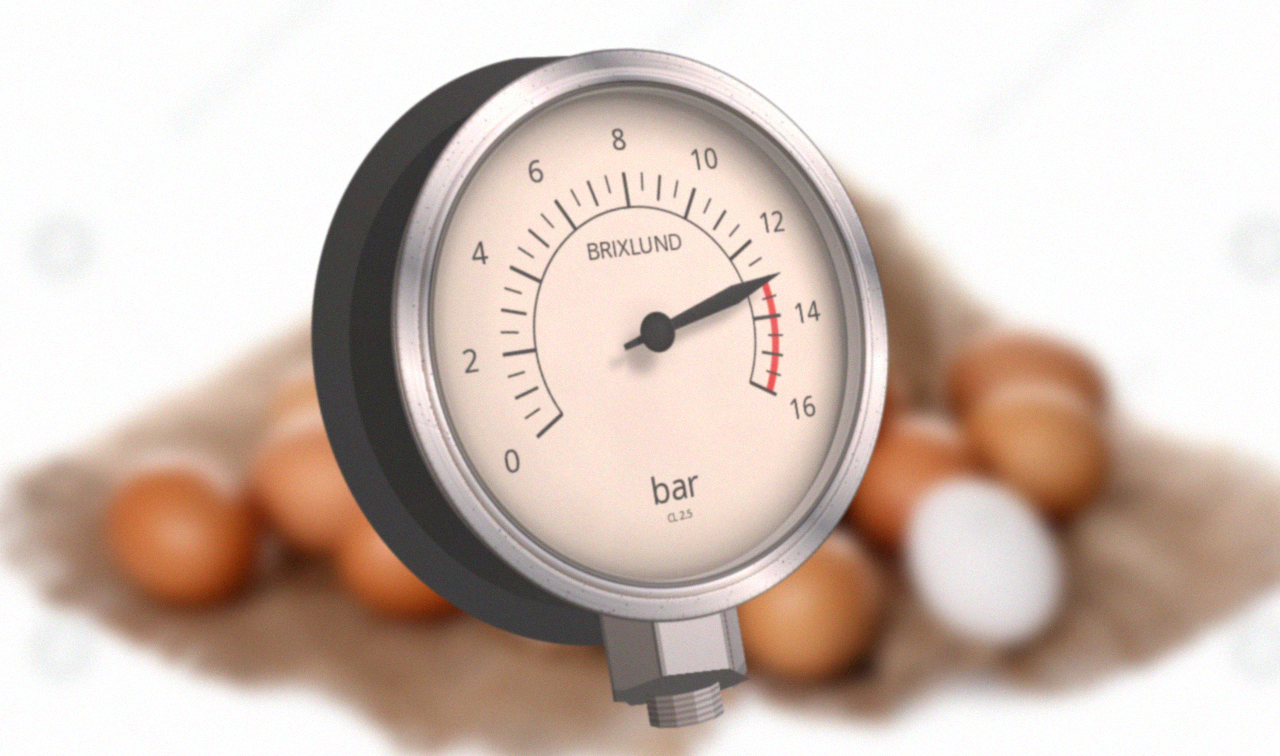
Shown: 13
